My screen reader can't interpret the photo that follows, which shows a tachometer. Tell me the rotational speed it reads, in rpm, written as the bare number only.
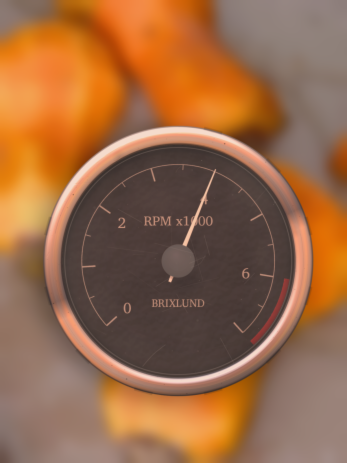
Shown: 4000
